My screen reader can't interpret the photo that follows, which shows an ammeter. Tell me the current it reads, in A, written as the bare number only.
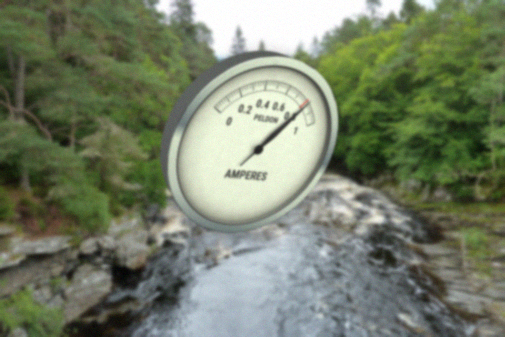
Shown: 0.8
